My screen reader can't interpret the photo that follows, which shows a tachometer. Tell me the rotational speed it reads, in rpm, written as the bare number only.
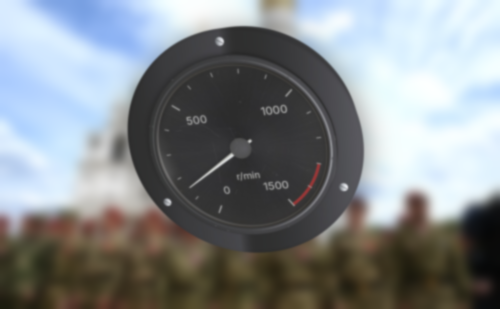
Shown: 150
